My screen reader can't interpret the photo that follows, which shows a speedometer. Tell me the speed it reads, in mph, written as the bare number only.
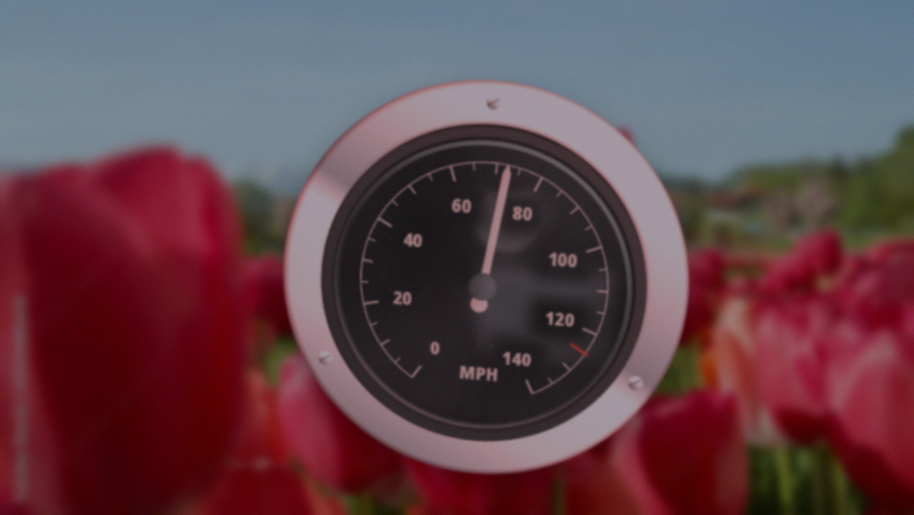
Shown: 72.5
